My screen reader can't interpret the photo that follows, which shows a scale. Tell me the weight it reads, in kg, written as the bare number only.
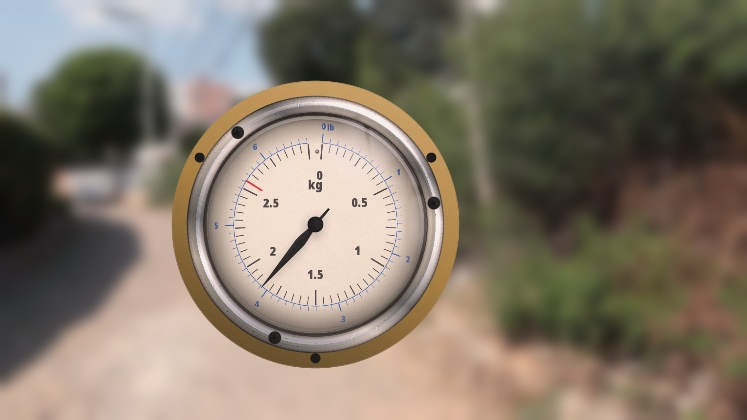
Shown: 1.85
